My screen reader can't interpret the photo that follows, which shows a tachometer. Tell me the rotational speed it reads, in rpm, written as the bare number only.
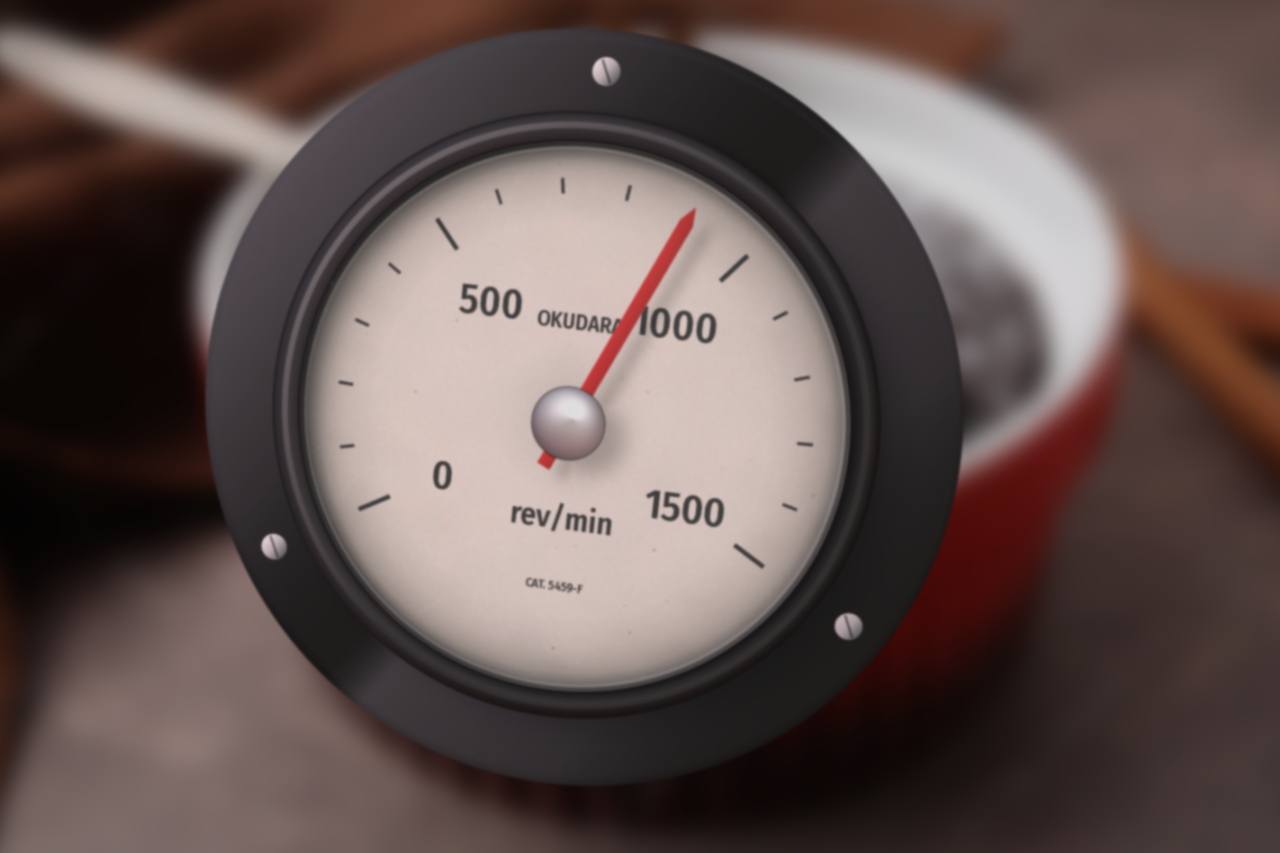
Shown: 900
